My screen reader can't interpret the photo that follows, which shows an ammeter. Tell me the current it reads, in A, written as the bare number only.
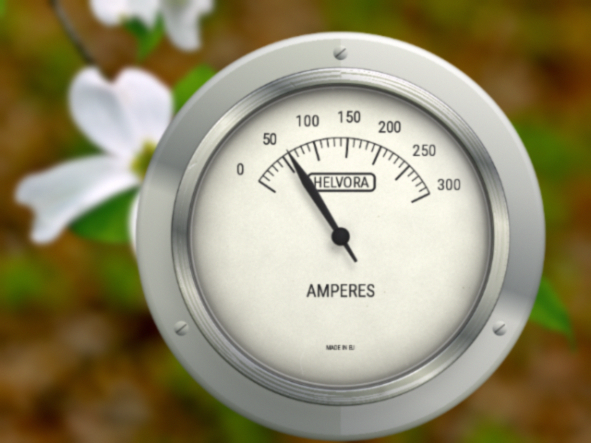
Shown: 60
